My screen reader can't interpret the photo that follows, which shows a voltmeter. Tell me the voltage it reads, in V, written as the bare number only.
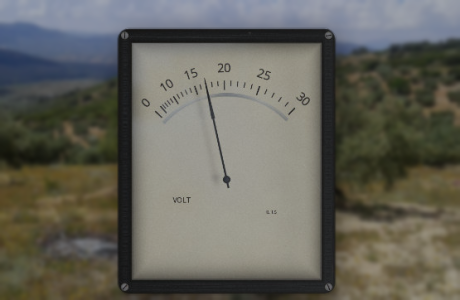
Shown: 17
